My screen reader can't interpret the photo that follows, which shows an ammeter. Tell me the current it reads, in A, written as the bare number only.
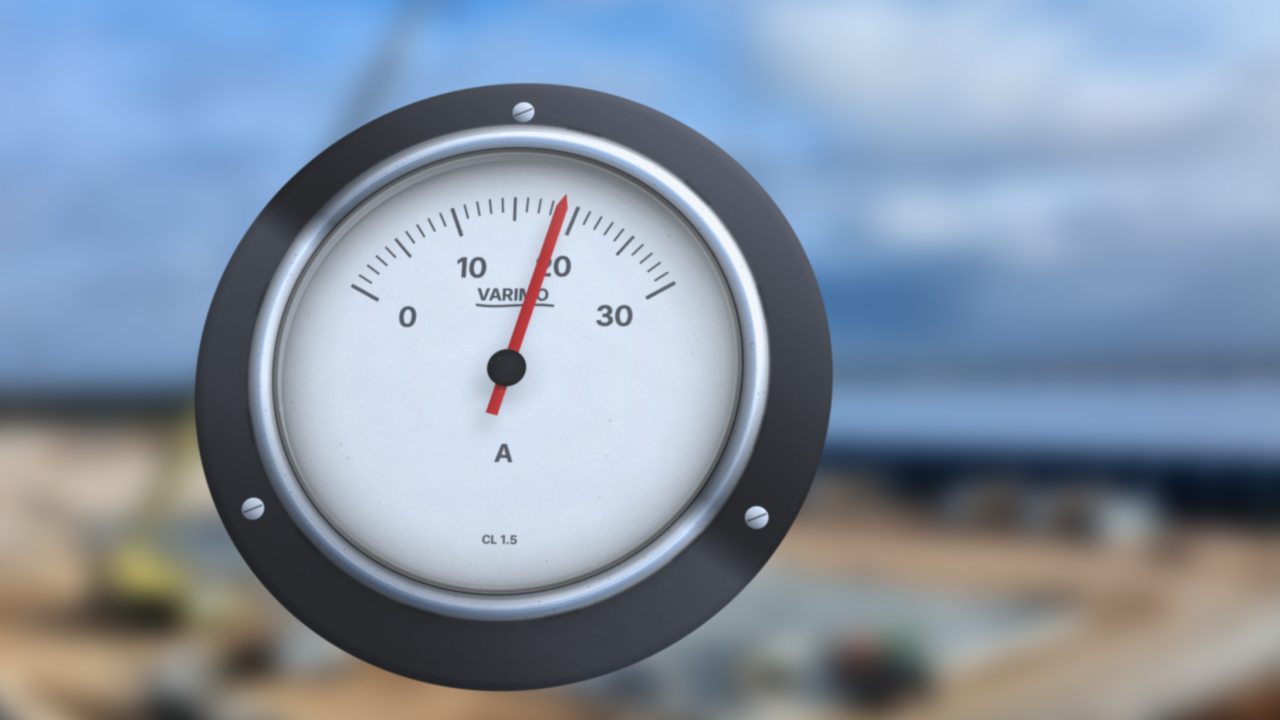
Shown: 19
